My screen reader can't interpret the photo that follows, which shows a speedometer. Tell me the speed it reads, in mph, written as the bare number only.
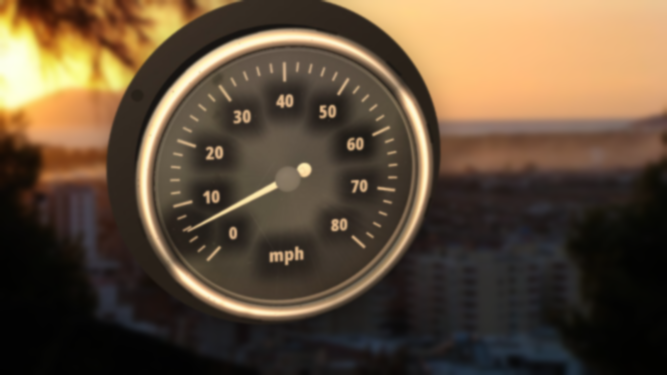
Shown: 6
